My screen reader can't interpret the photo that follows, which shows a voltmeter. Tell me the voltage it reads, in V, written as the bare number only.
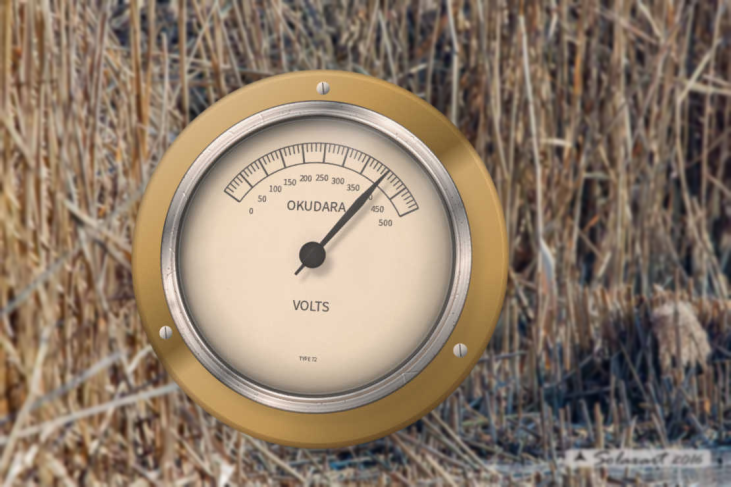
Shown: 400
